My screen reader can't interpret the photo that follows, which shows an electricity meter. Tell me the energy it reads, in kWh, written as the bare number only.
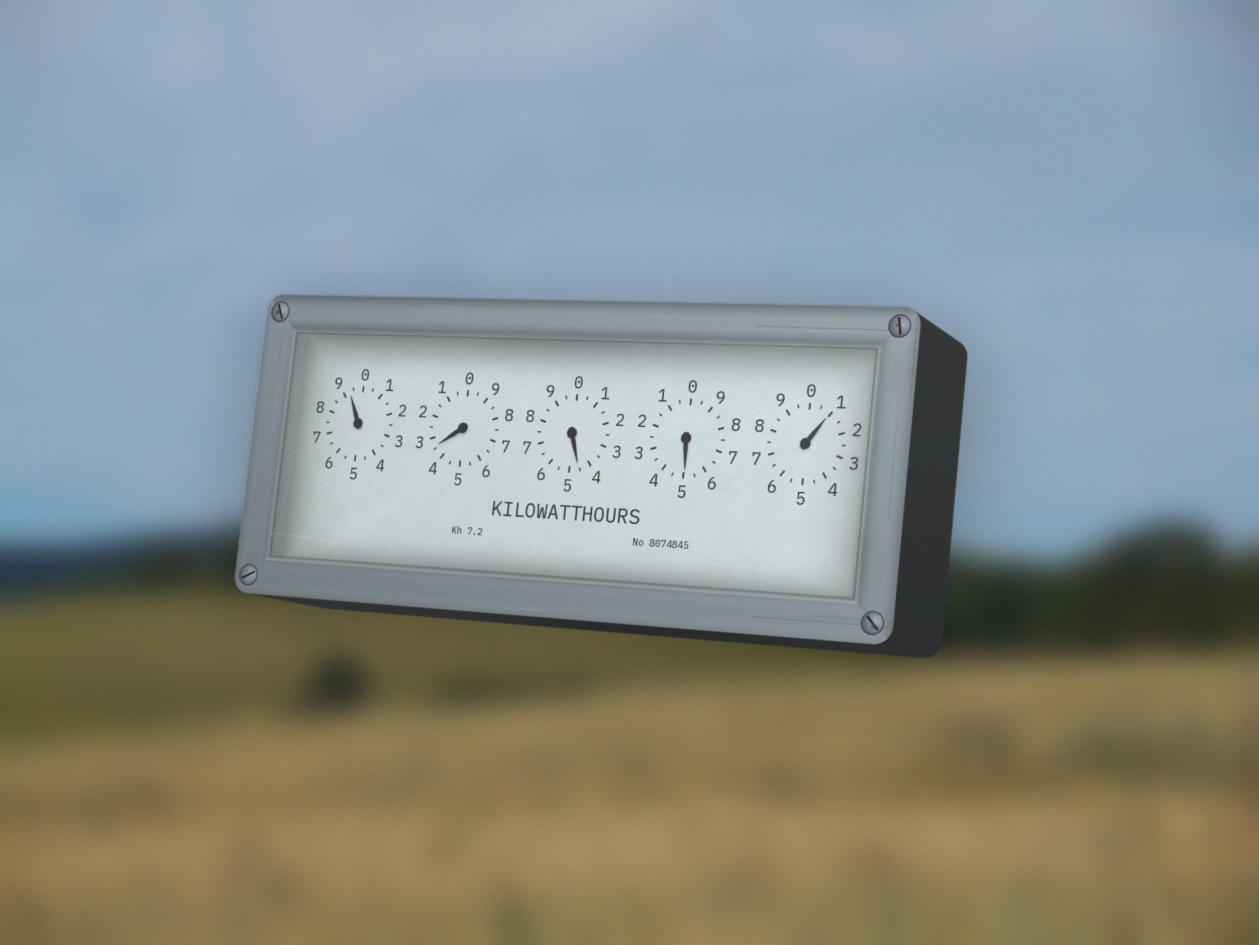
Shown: 93451
